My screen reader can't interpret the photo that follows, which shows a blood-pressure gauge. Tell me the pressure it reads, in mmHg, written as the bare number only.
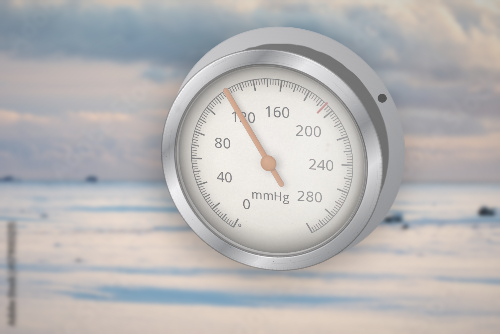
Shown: 120
